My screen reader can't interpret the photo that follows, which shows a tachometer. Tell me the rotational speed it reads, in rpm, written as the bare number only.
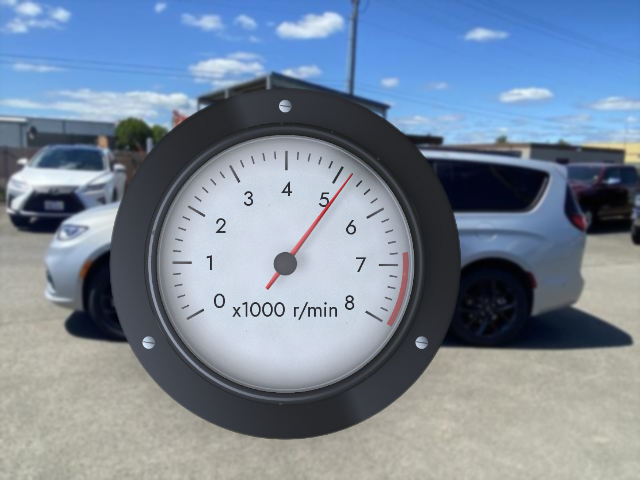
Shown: 5200
